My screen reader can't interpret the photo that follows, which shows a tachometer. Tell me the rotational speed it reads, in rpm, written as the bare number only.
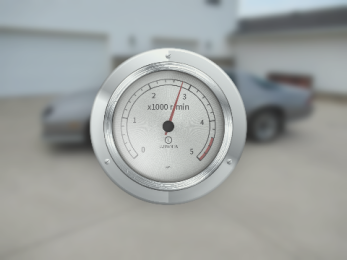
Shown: 2800
